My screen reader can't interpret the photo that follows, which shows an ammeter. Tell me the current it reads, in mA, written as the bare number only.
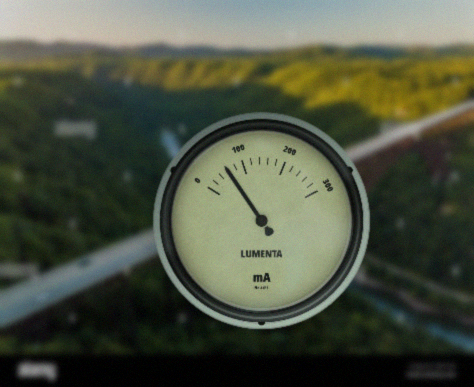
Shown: 60
